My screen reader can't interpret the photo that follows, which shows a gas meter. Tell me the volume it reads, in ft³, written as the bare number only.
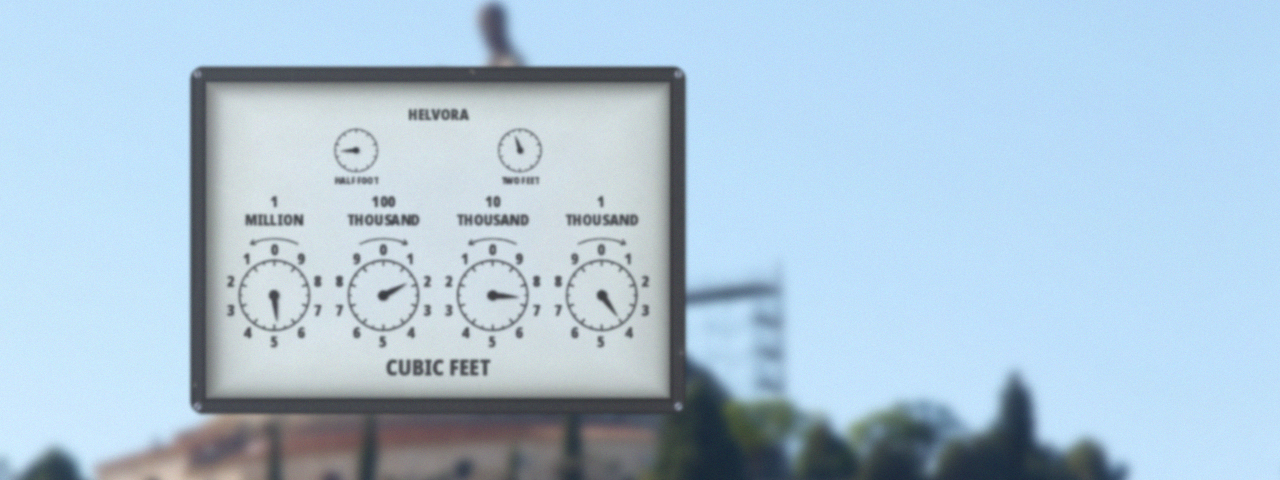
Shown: 517400
